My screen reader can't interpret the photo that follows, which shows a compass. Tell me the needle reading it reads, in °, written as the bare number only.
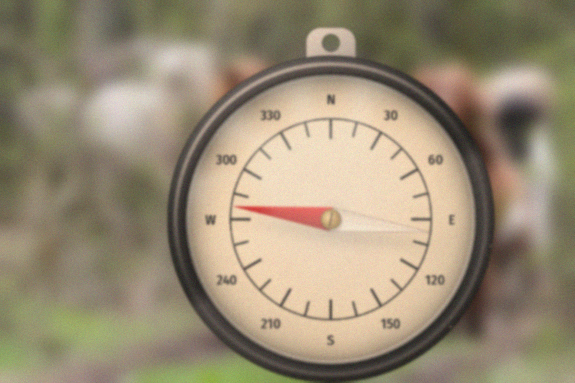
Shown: 277.5
